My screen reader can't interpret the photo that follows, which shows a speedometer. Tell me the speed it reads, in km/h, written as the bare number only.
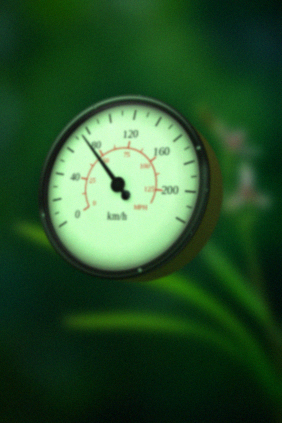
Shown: 75
